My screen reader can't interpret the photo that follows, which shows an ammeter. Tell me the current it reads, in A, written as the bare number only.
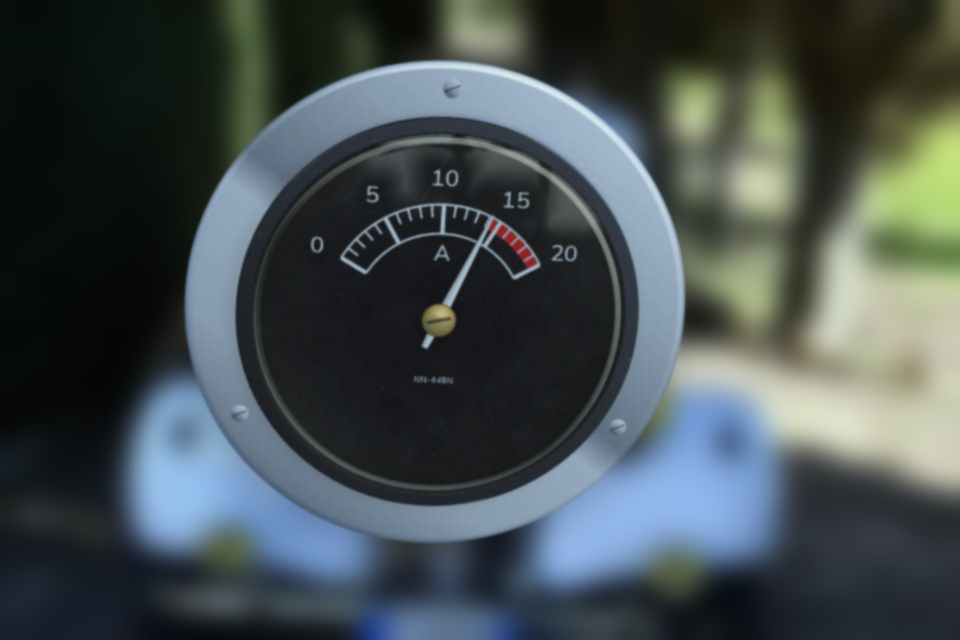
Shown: 14
